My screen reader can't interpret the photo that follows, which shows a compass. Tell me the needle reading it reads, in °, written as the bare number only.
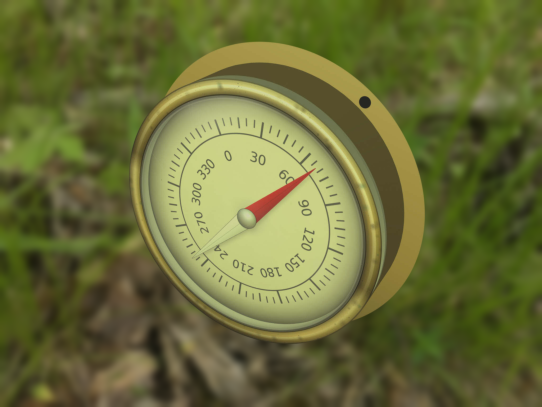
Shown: 67.5
